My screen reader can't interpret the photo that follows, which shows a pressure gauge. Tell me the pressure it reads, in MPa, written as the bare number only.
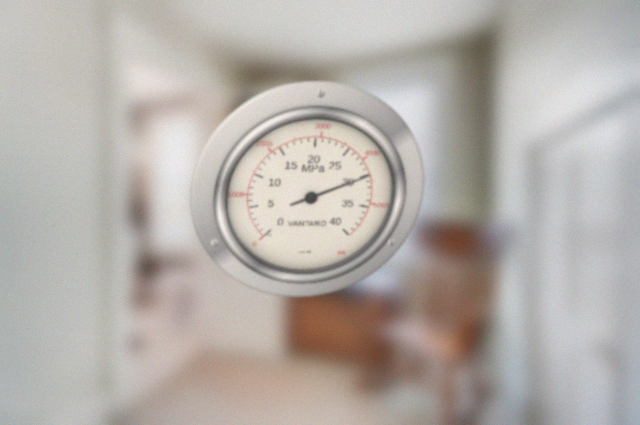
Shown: 30
